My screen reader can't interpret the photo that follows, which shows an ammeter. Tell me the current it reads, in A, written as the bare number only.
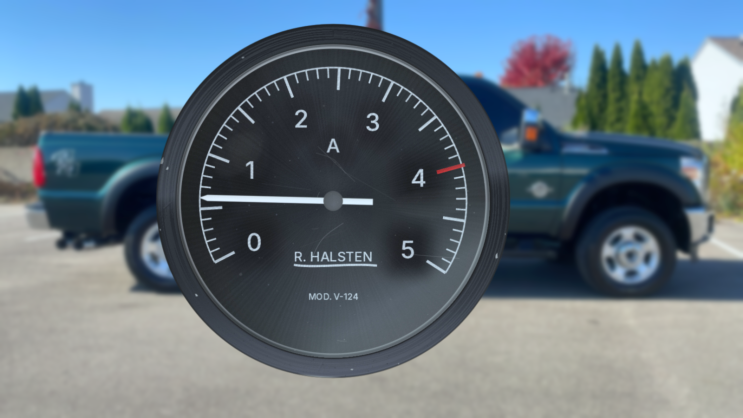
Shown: 0.6
